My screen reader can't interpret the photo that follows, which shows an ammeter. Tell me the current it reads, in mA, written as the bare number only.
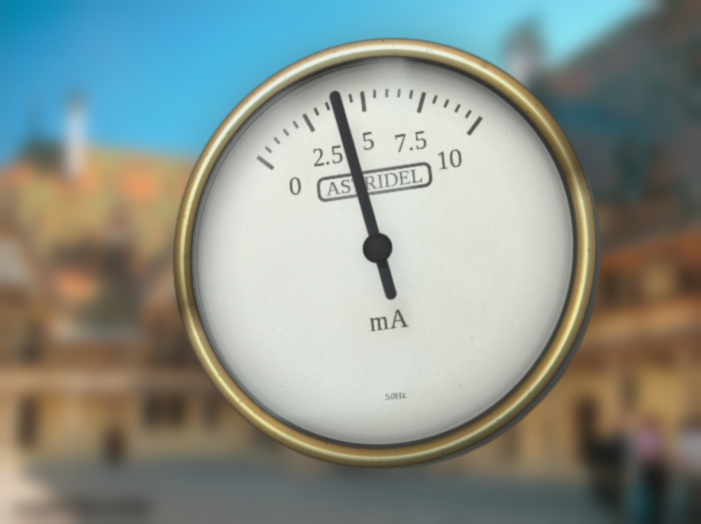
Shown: 4
